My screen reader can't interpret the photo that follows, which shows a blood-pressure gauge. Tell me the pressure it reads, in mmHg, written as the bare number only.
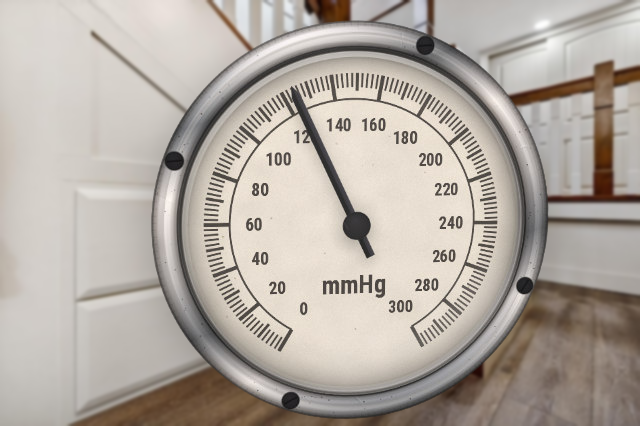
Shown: 124
